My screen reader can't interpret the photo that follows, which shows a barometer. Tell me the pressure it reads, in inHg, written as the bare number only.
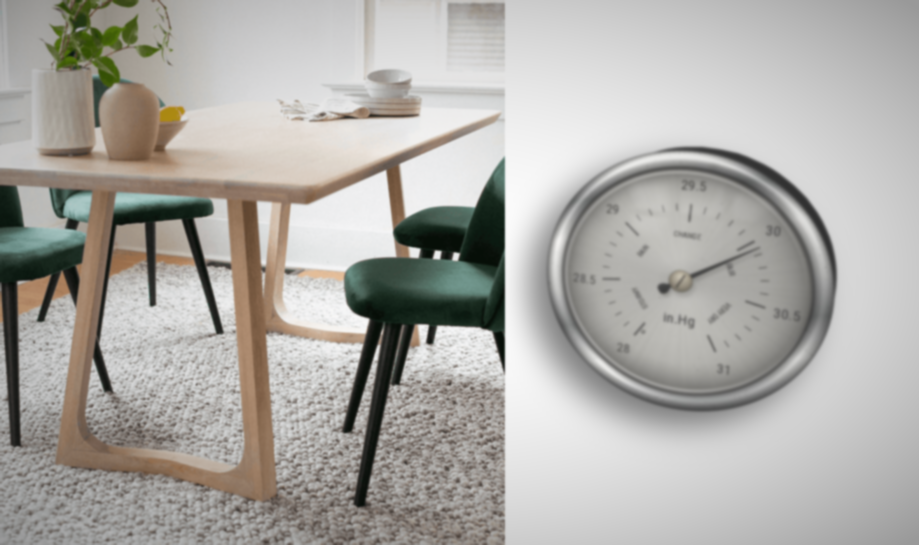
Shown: 30.05
